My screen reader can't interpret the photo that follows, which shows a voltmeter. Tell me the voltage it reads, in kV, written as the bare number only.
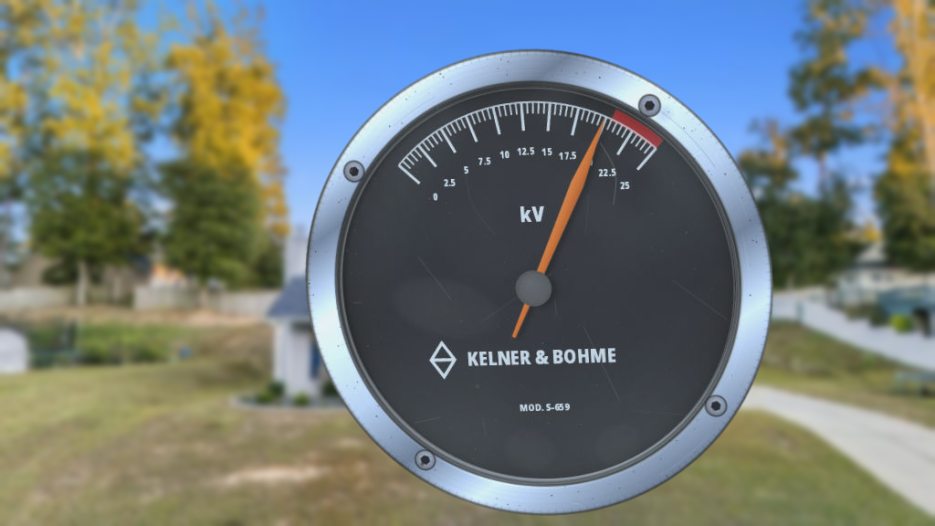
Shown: 20
